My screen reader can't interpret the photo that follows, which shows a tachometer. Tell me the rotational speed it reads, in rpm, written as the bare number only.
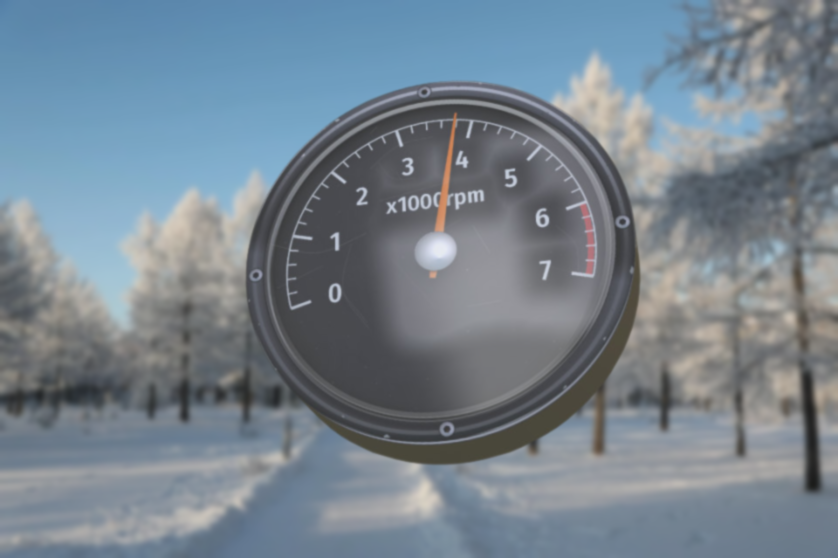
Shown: 3800
